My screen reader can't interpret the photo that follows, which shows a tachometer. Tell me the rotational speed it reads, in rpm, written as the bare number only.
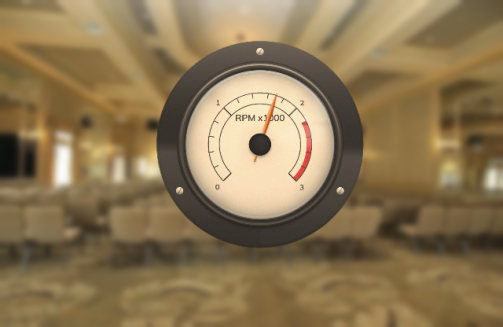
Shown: 1700
